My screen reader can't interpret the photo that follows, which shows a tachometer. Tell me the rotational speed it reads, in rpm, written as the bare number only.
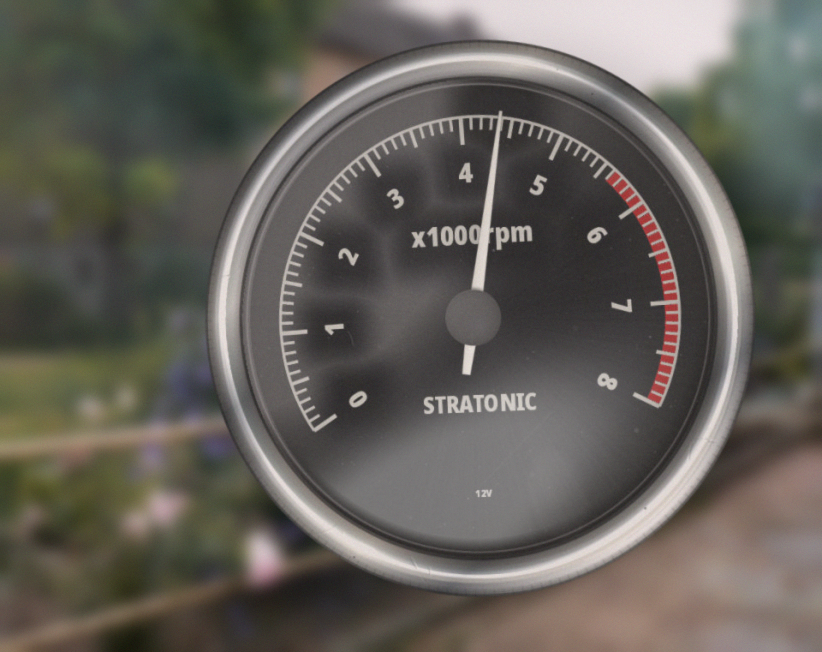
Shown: 4400
